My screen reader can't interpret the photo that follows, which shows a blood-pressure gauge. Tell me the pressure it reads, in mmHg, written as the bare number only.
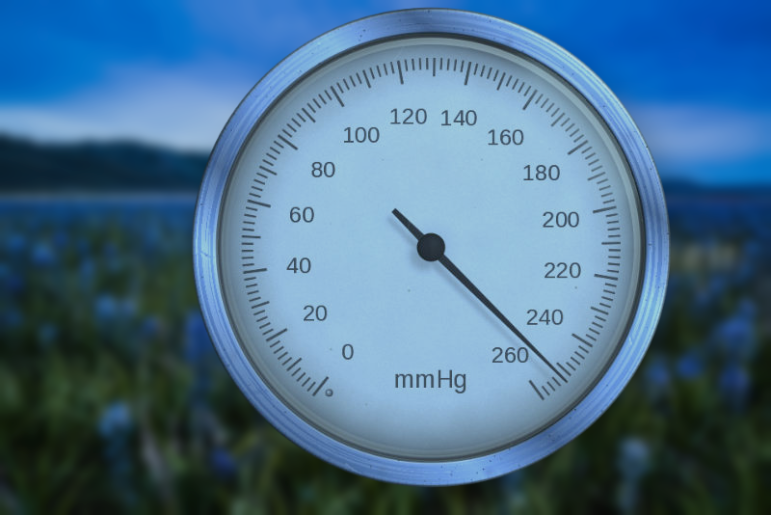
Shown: 252
